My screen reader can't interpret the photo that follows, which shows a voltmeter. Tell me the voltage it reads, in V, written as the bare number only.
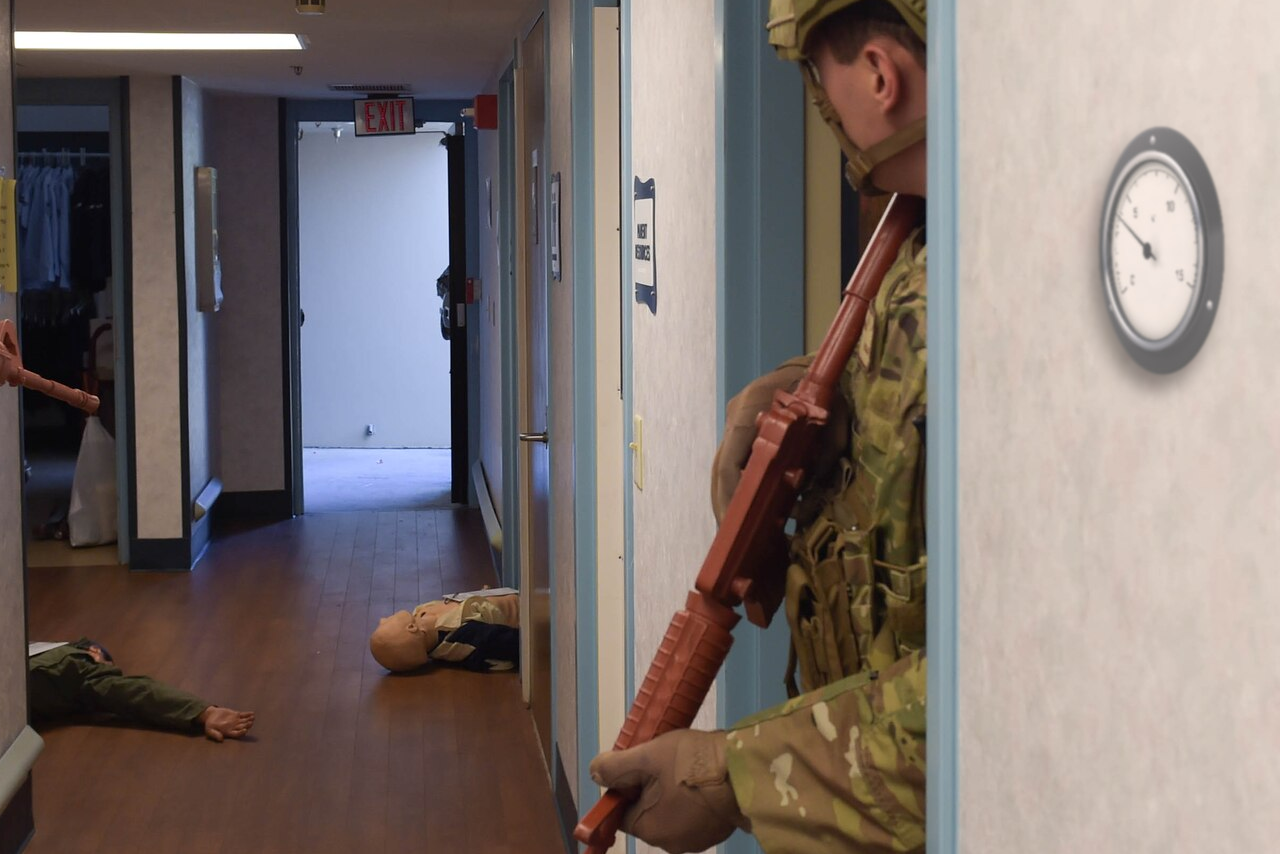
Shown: 4
